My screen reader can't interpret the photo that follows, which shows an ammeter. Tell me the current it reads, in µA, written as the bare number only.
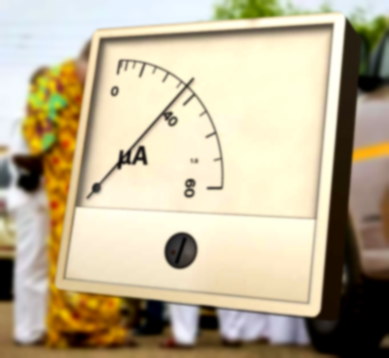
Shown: 37.5
